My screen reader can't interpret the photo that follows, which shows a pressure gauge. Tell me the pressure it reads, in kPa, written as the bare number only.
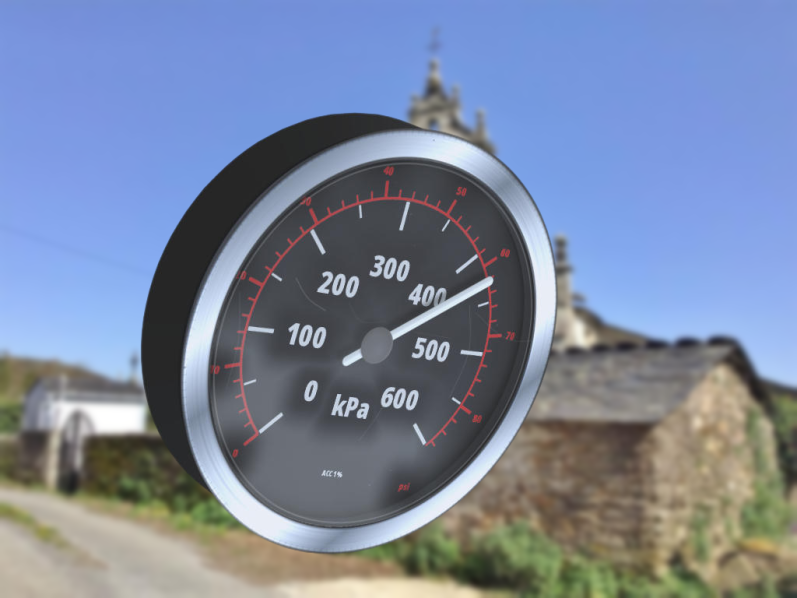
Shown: 425
